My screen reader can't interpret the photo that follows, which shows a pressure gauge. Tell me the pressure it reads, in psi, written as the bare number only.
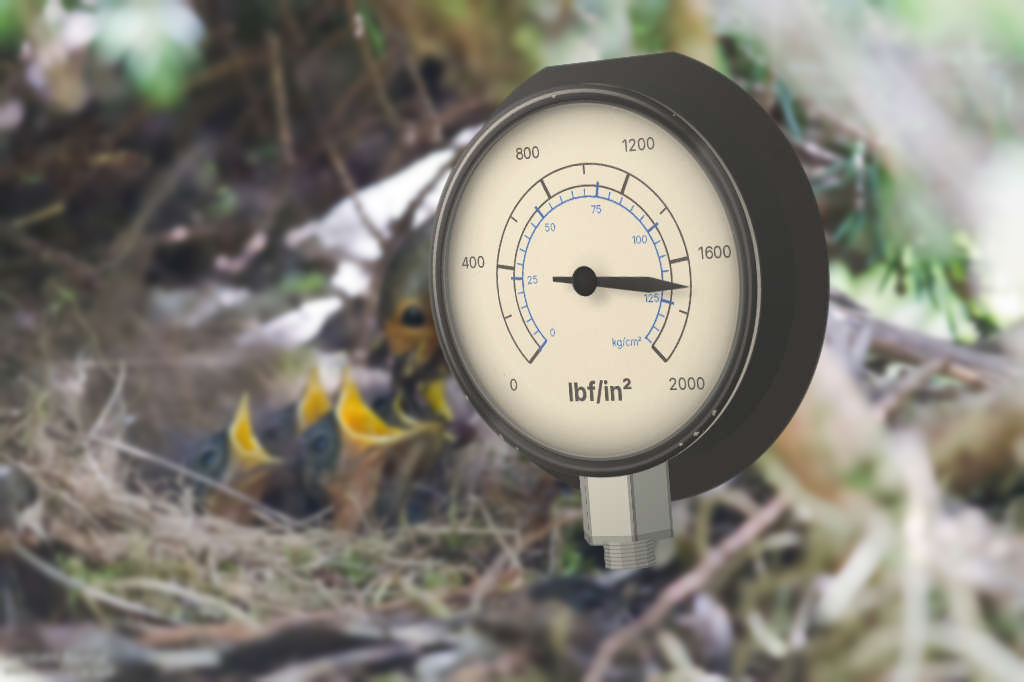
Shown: 1700
